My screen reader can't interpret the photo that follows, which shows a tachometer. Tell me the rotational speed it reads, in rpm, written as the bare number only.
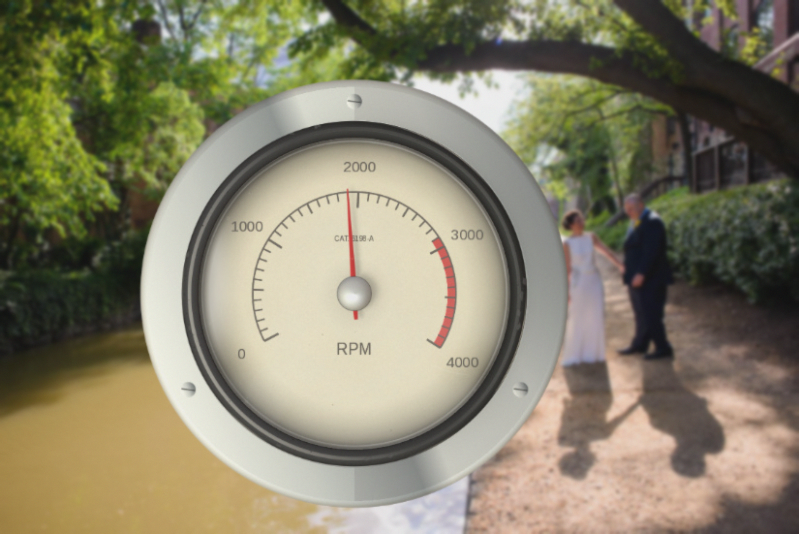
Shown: 1900
